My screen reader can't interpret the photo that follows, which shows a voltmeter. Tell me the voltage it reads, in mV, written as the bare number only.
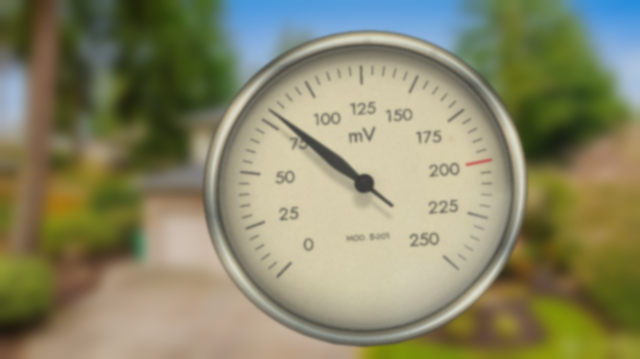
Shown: 80
